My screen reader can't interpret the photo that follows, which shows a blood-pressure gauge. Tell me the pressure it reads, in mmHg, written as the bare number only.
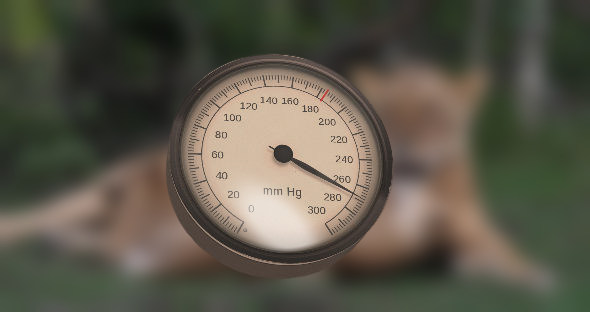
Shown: 270
